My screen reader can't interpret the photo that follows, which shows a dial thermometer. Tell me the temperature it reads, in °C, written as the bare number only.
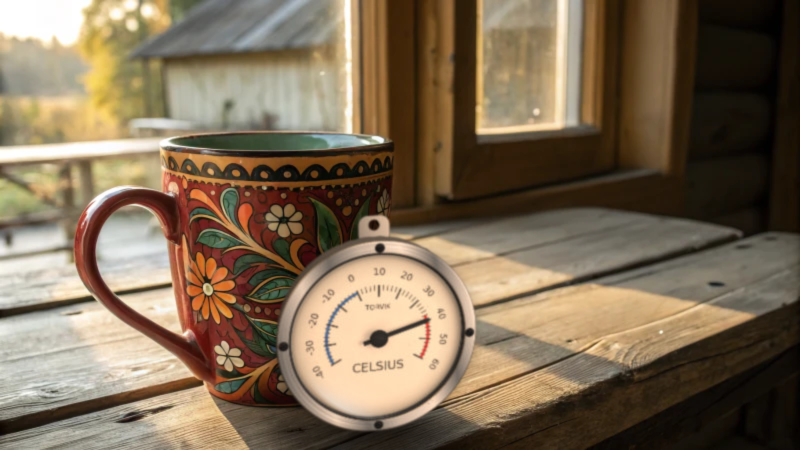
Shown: 40
